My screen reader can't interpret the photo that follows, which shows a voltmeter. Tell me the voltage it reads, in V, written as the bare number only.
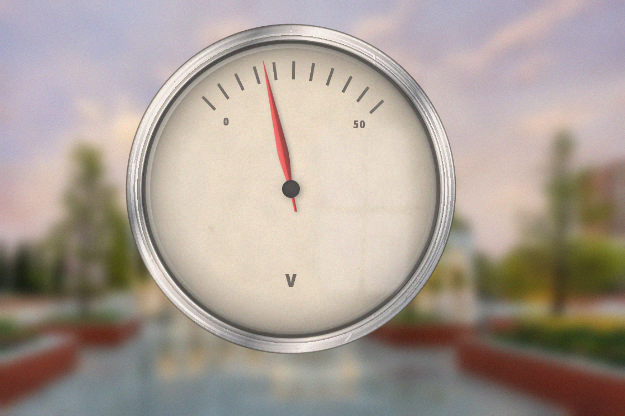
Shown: 17.5
